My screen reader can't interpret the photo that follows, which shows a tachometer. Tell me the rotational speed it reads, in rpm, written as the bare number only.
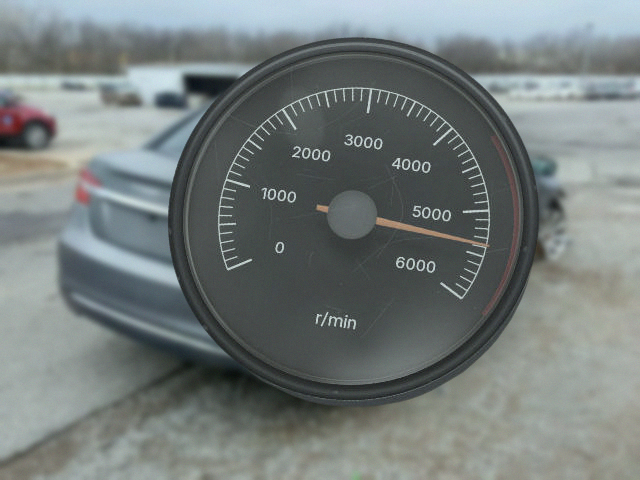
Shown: 5400
